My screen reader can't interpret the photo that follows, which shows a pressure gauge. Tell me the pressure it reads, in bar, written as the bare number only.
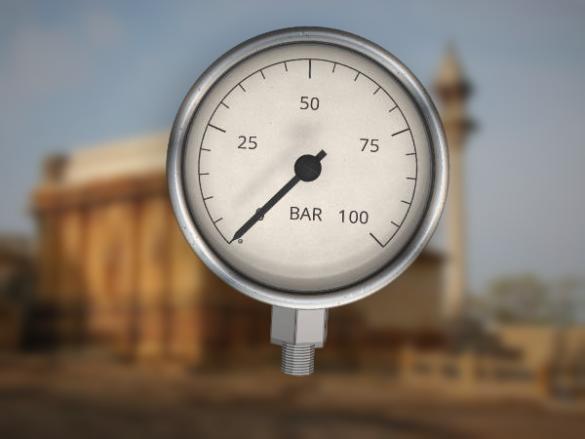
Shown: 0
